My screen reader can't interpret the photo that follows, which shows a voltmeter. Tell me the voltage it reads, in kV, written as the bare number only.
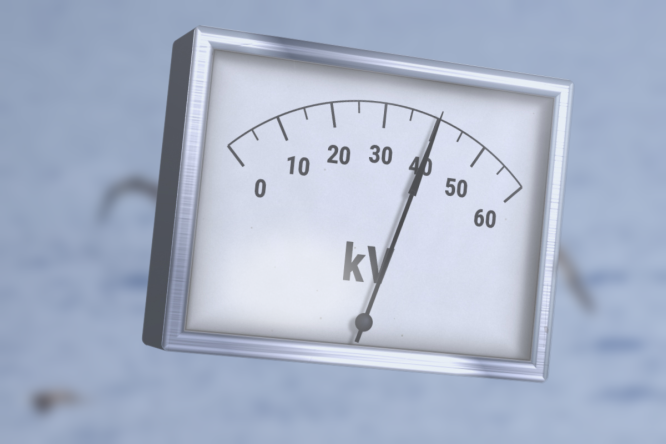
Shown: 40
